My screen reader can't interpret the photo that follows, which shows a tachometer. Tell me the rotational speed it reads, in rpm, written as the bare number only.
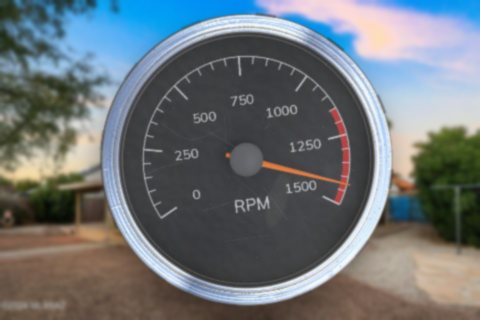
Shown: 1425
